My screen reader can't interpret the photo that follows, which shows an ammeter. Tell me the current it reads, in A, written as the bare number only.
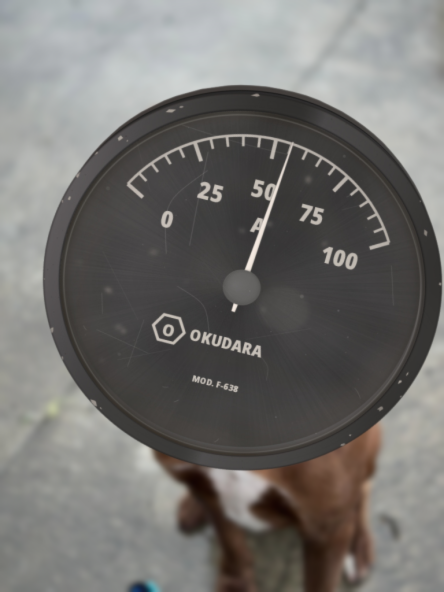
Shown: 55
